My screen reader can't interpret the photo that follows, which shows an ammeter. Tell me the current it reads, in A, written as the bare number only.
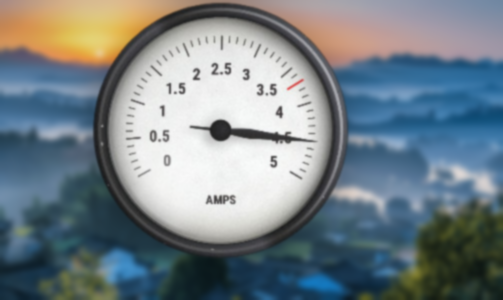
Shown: 4.5
